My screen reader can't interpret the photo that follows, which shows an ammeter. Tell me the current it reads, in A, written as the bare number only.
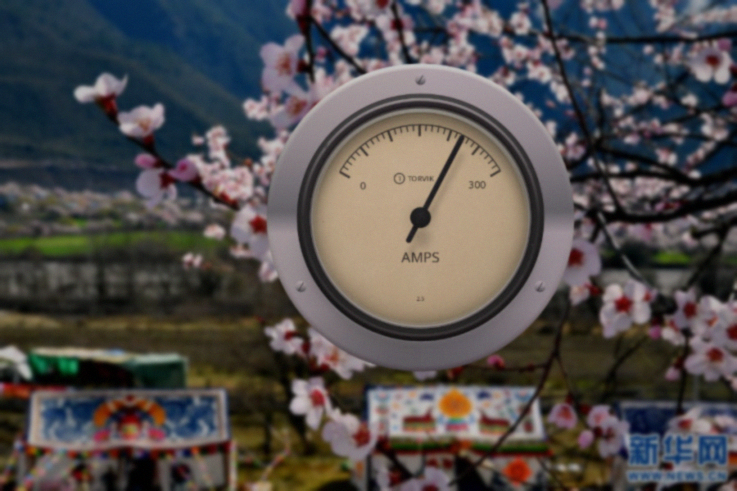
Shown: 220
